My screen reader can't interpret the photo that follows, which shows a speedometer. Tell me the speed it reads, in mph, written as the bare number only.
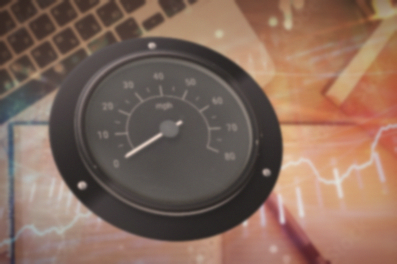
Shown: 0
